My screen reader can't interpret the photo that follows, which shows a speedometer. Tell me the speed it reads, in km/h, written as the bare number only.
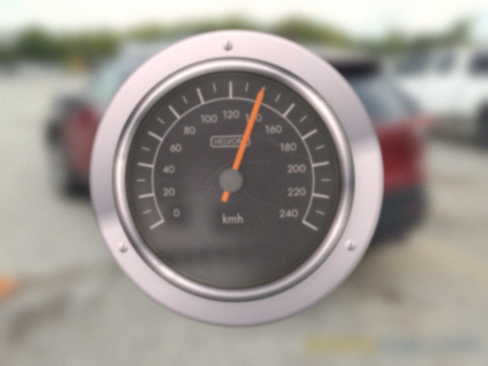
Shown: 140
